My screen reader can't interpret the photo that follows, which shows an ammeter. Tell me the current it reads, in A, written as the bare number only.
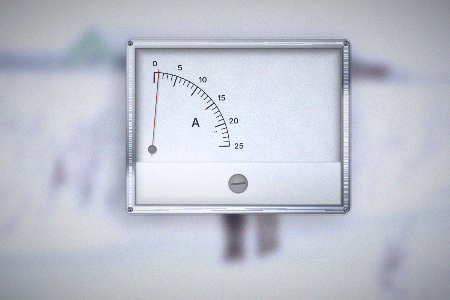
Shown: 1
